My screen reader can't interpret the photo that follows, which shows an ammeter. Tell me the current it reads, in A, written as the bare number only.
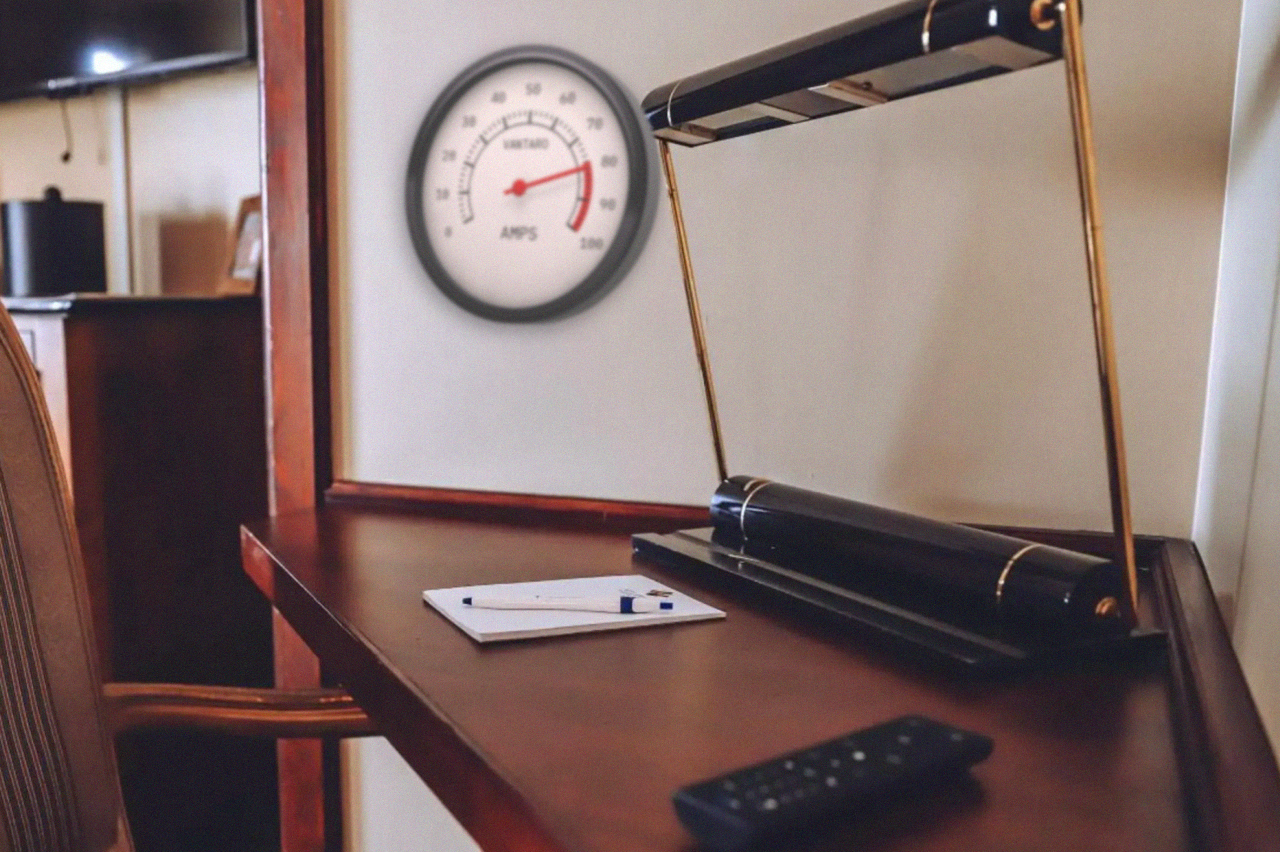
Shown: 80
